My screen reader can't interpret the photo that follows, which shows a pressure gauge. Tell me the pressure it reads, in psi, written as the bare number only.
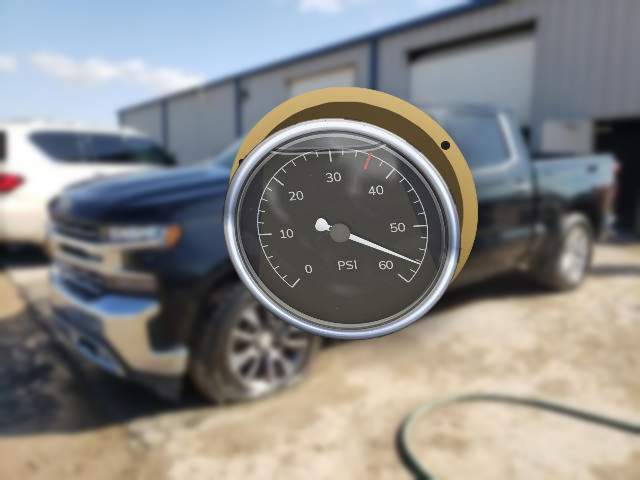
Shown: 56
